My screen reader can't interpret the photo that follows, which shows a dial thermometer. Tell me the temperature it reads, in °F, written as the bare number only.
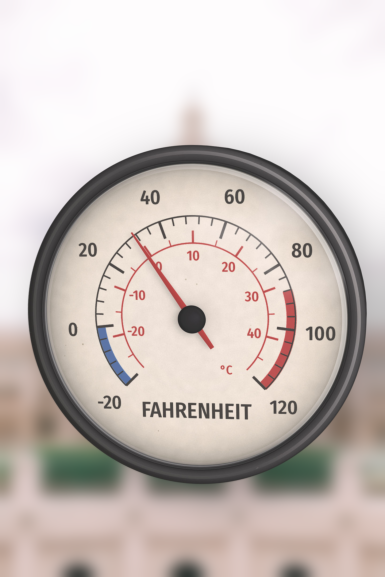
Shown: 32
